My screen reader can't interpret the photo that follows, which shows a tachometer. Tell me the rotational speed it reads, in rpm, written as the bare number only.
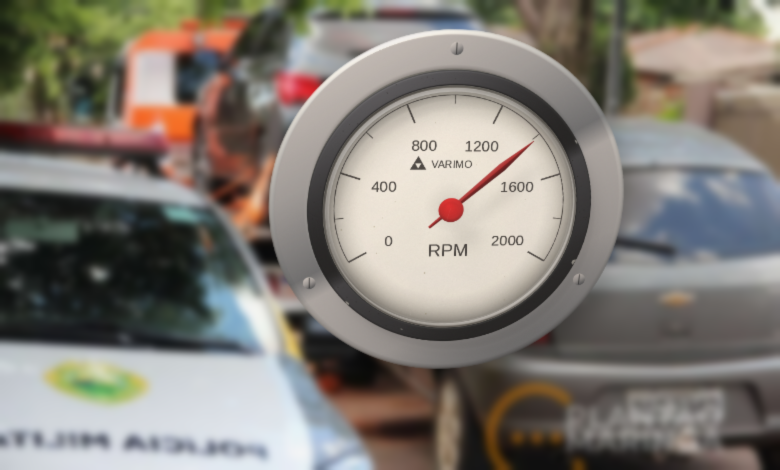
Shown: 1400
